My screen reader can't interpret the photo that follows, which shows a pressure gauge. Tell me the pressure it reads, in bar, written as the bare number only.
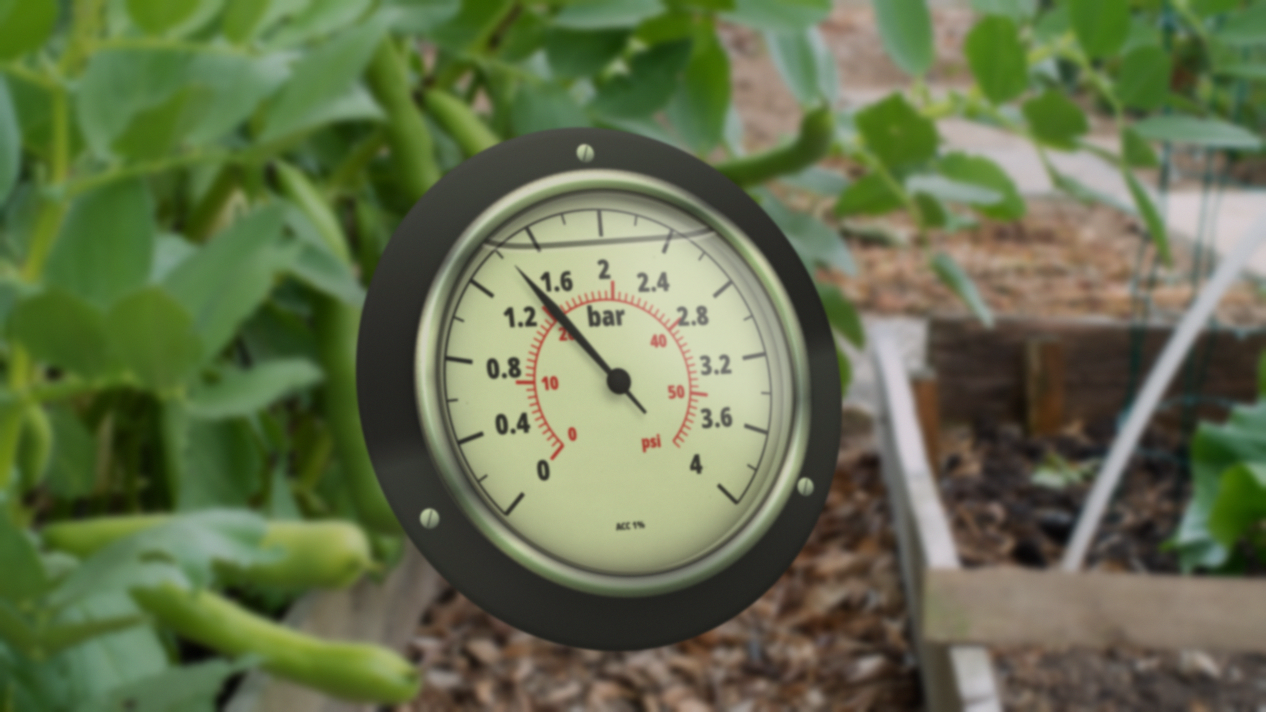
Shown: 1.4
